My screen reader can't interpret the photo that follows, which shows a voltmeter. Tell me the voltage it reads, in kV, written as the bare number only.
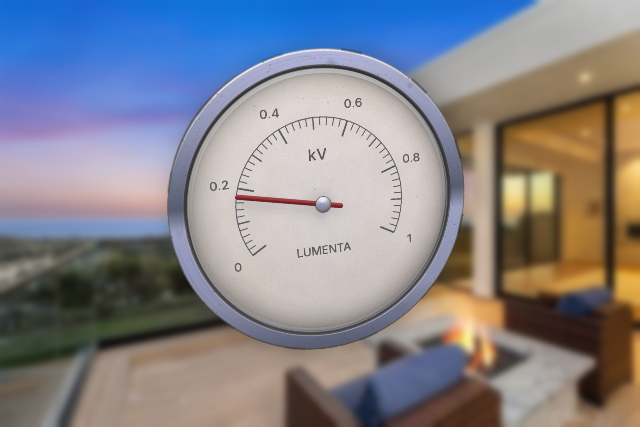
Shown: 0.18
